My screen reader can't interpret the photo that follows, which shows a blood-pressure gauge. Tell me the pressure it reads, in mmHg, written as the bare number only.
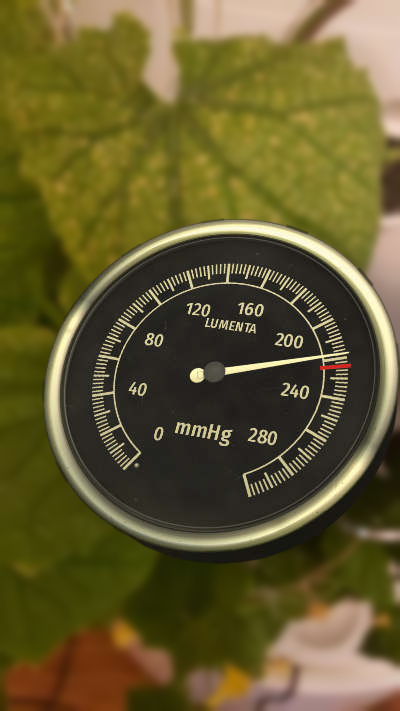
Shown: 220
